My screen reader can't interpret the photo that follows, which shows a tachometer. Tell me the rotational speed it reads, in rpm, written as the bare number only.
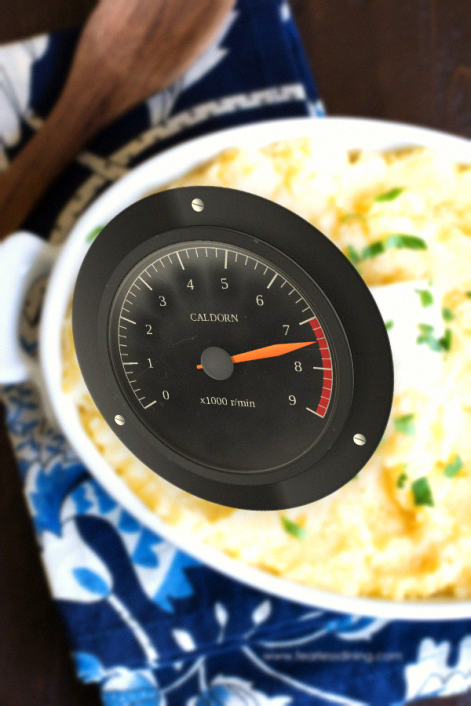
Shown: 7400
